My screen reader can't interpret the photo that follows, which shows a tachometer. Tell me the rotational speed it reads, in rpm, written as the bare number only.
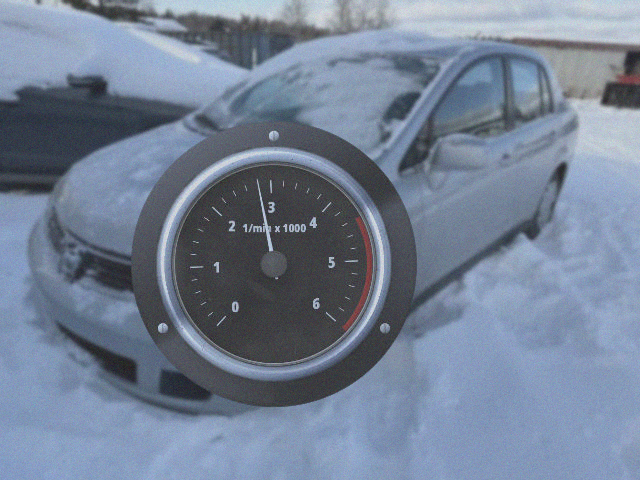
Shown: 2800
